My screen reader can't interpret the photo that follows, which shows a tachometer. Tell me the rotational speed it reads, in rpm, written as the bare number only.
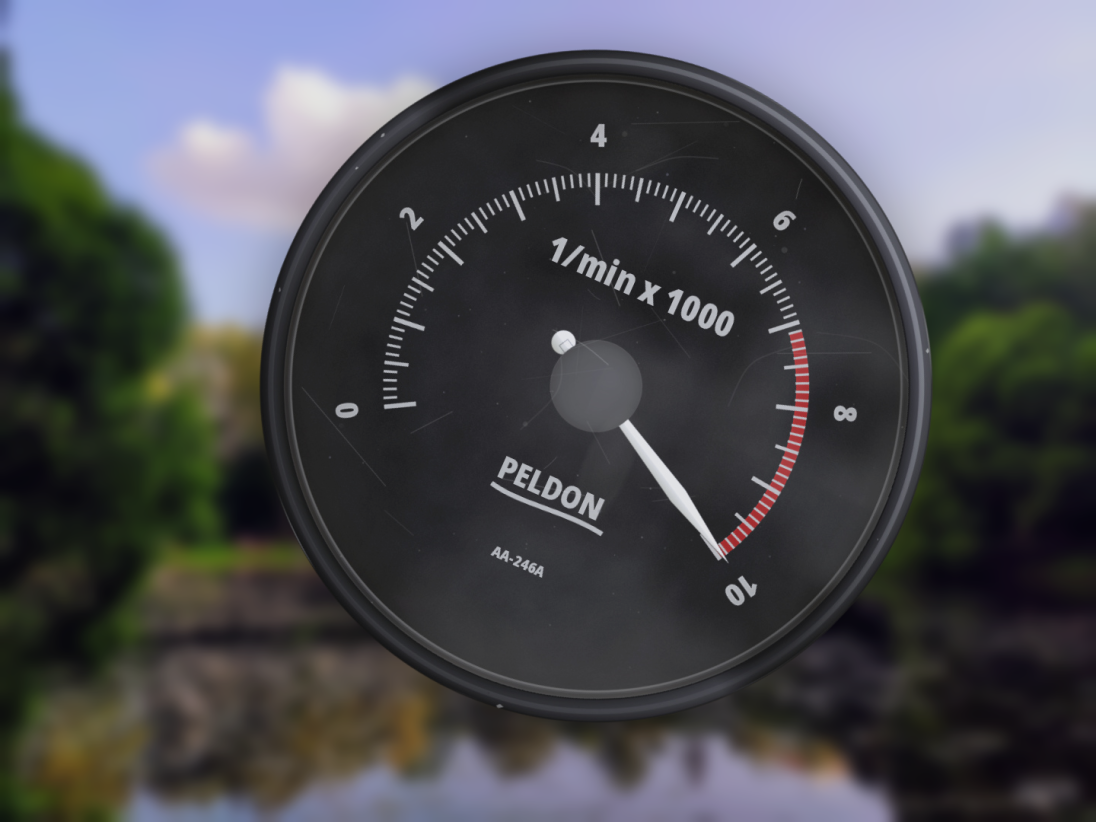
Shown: 9950
